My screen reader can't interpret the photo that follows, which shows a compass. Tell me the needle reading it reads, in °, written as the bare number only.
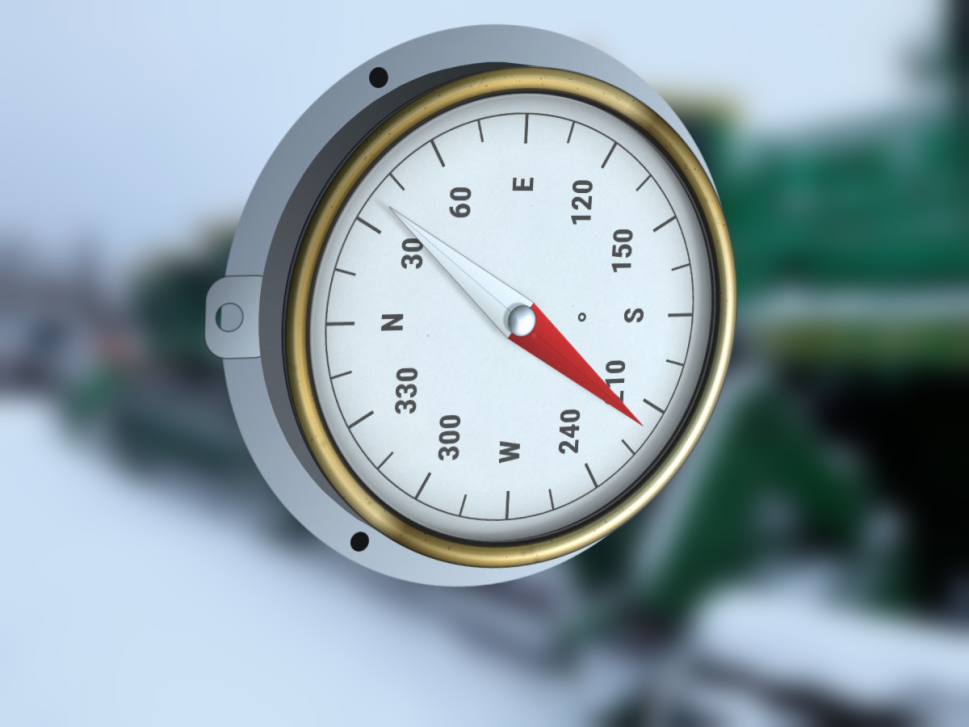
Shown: 217.5
